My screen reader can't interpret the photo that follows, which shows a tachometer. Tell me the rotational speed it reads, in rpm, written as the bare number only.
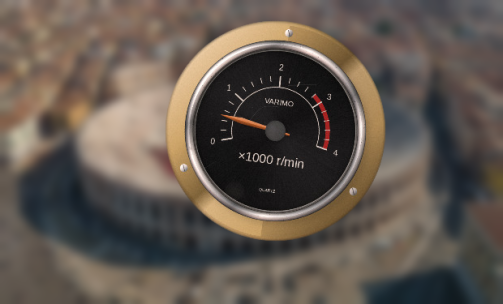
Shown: 500
